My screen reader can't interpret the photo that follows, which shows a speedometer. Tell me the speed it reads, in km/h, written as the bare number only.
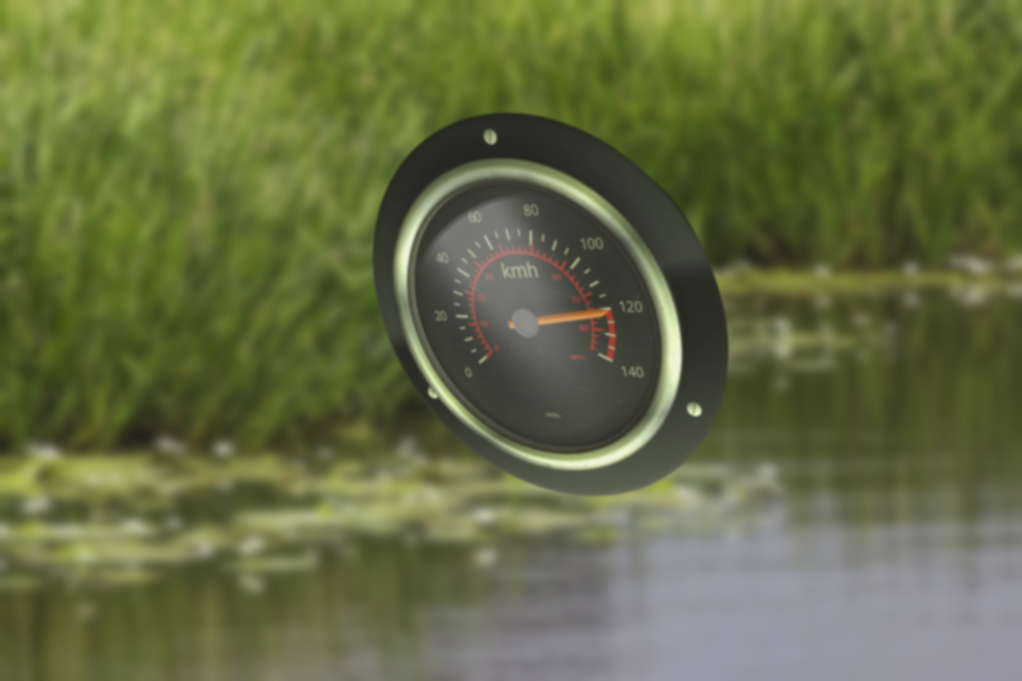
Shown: 120
